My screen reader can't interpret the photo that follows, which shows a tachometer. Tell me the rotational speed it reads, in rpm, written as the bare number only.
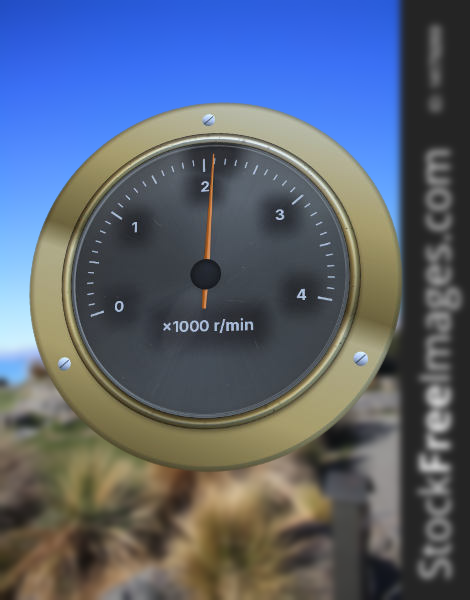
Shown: 2100
